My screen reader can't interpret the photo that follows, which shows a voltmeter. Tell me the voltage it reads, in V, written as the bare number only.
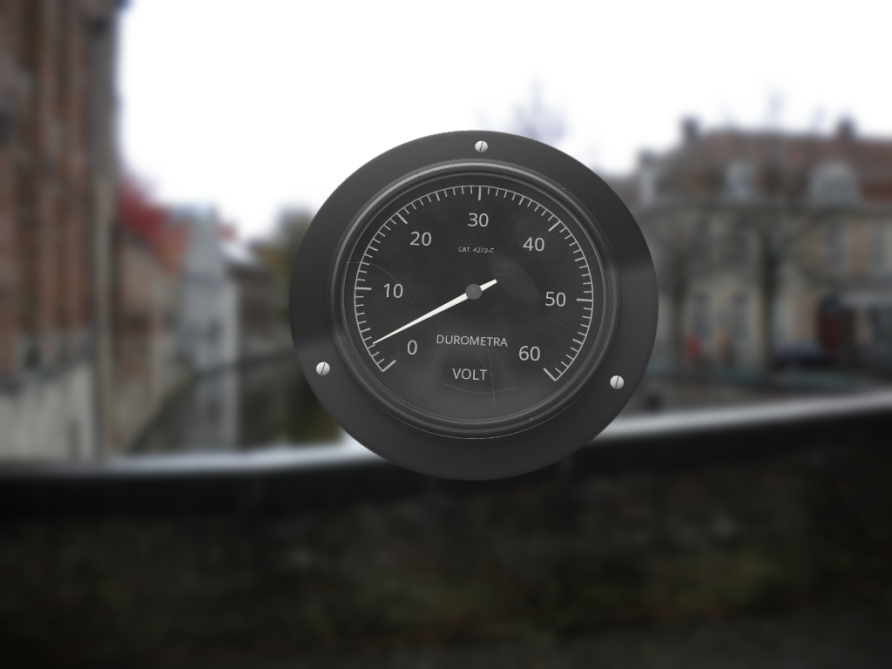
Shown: 3
